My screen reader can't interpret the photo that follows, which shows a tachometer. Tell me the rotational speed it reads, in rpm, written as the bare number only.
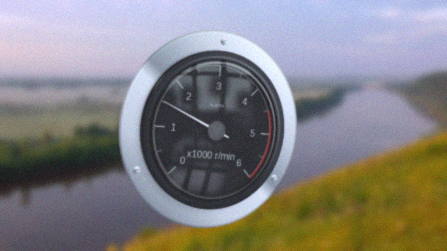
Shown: 1500
